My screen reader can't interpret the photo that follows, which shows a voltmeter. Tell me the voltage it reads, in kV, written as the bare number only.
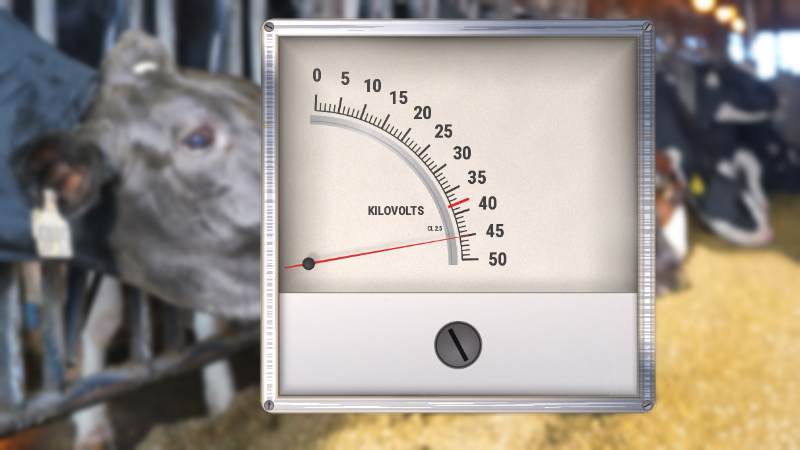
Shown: 45
